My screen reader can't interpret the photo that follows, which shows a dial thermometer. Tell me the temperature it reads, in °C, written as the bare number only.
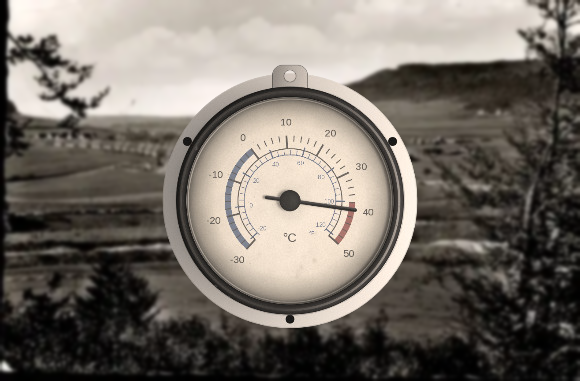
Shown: 40
